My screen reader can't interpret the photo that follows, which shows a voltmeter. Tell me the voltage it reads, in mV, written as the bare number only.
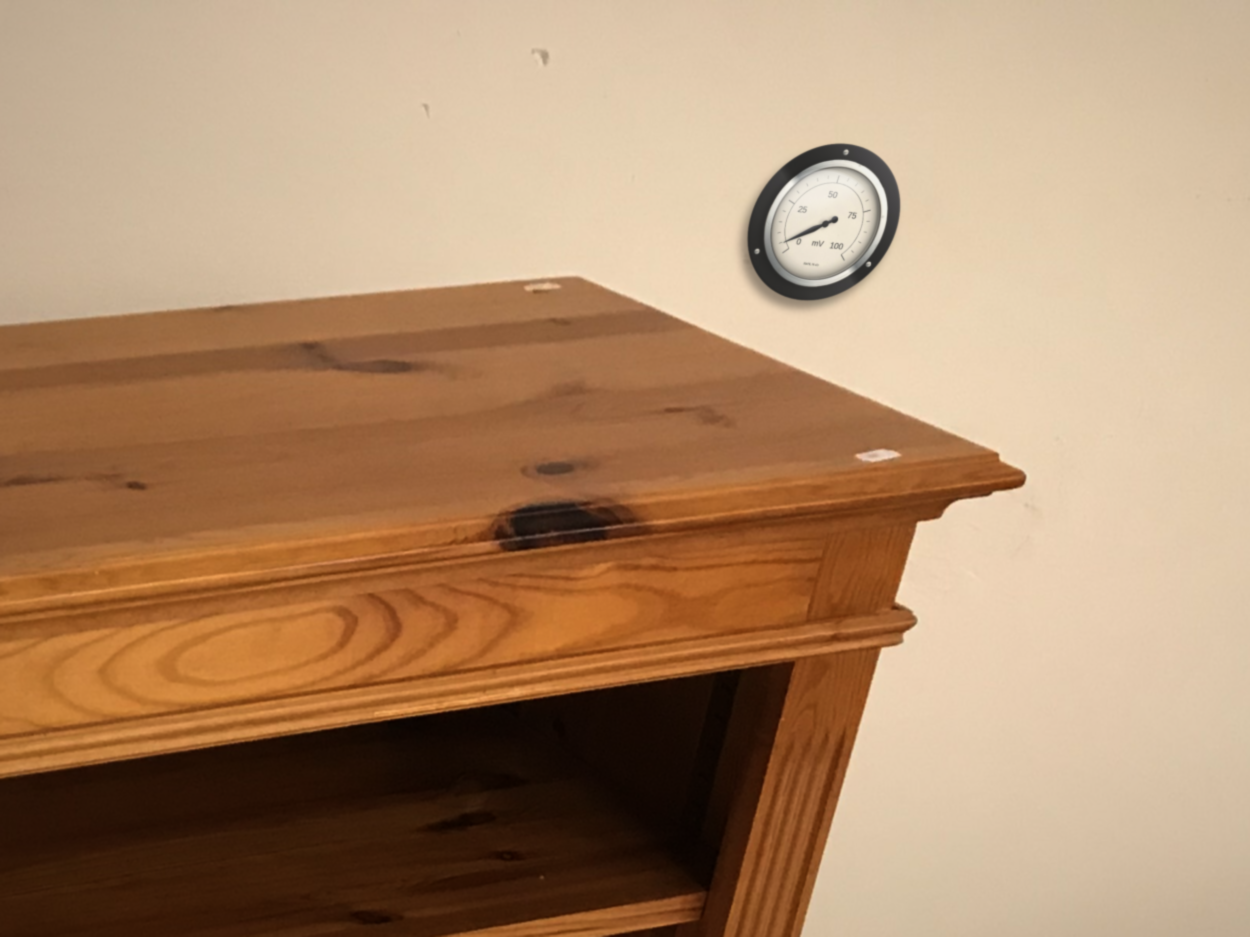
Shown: 5
